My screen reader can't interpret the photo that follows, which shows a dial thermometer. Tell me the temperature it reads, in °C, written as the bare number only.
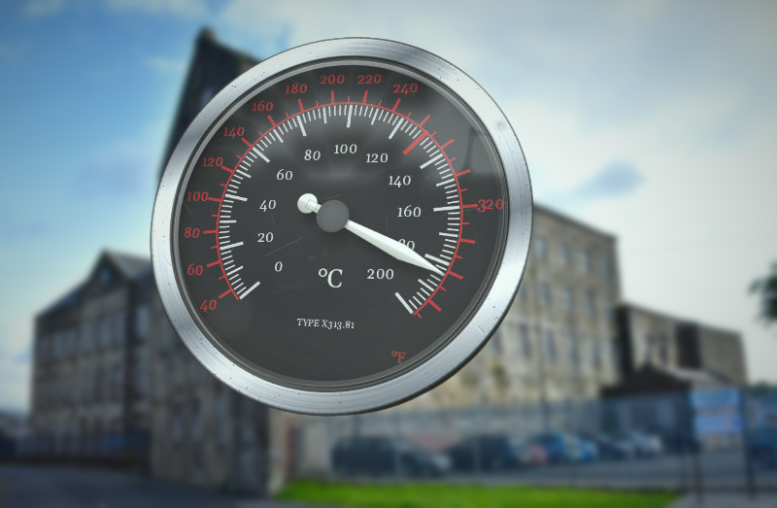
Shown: 184
